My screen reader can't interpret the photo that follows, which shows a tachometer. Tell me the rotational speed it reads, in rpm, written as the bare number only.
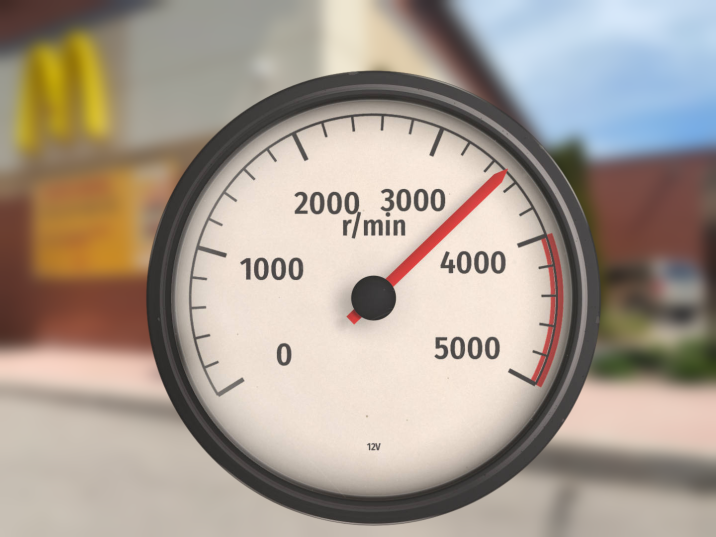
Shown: 3500
